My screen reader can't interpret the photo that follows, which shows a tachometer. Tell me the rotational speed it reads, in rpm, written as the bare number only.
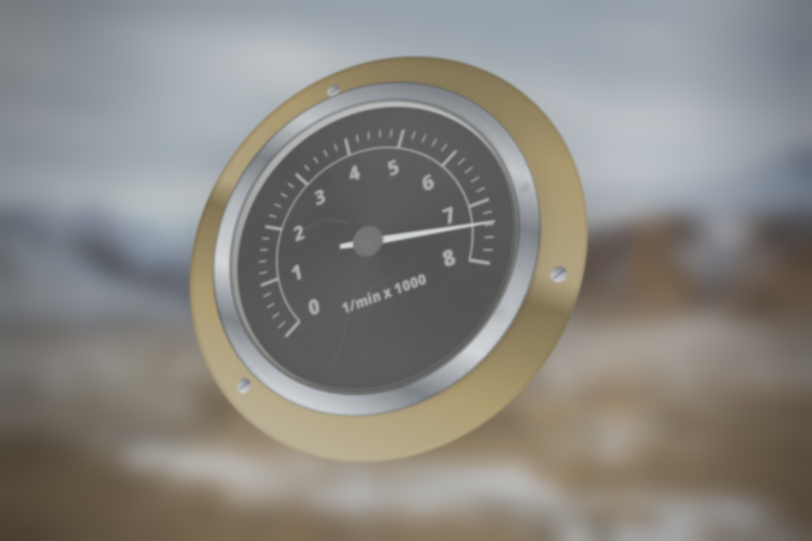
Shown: 7400
